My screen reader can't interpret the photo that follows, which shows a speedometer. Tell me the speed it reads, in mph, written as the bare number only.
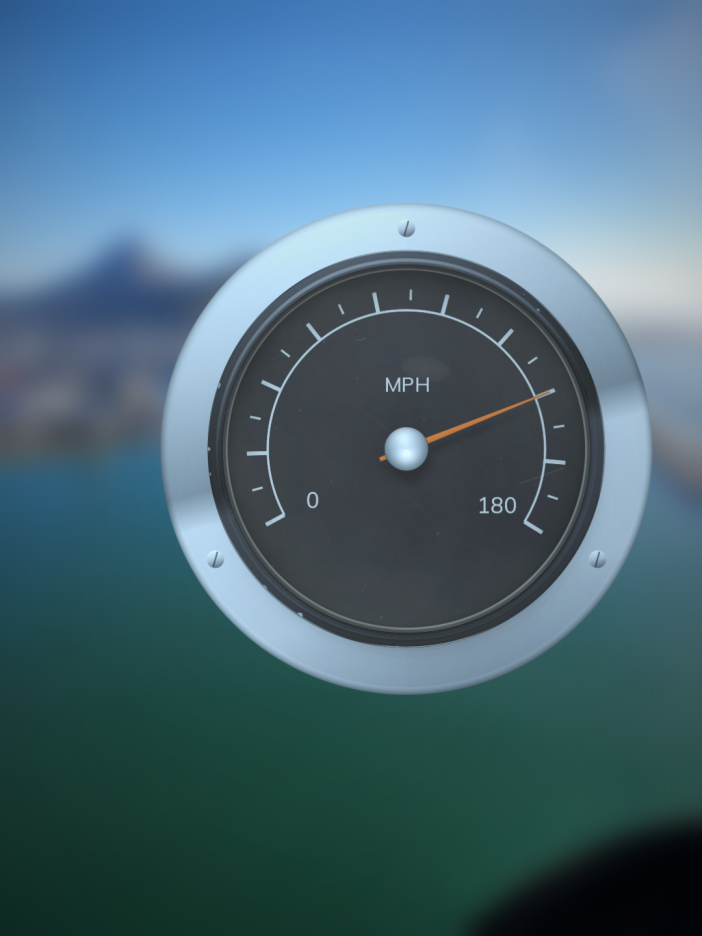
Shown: 140
